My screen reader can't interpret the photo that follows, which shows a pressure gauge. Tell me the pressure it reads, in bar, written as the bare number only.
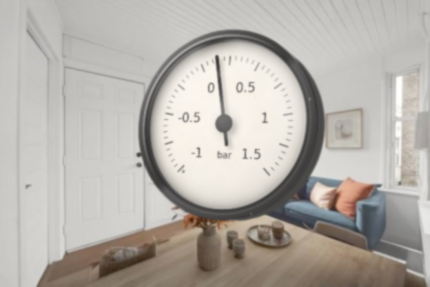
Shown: 0.15
